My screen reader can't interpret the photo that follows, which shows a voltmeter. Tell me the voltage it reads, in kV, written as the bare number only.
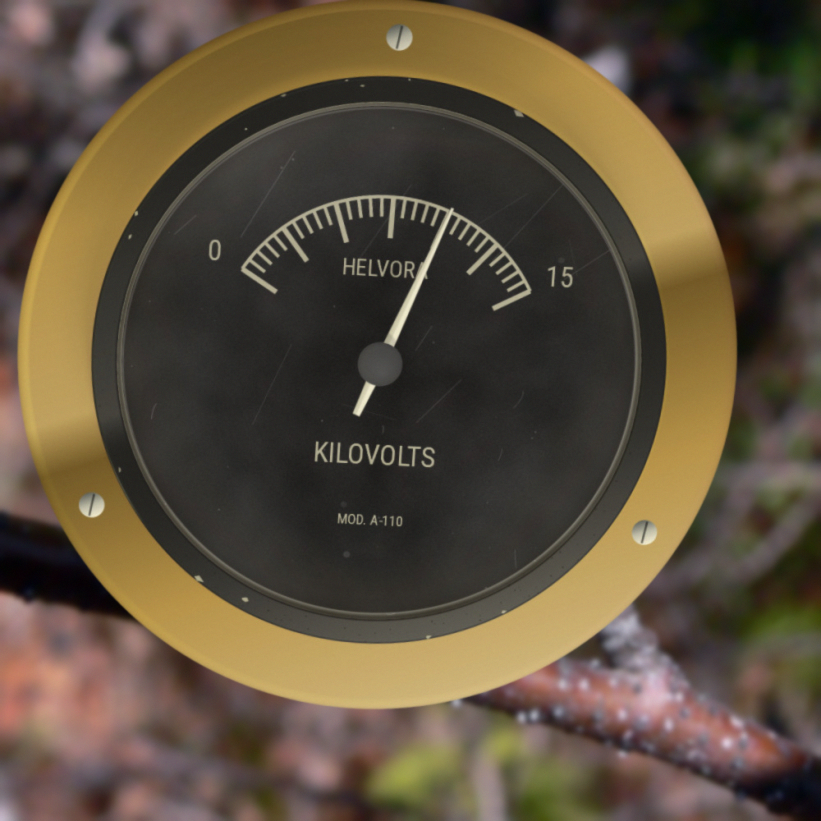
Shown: 10
